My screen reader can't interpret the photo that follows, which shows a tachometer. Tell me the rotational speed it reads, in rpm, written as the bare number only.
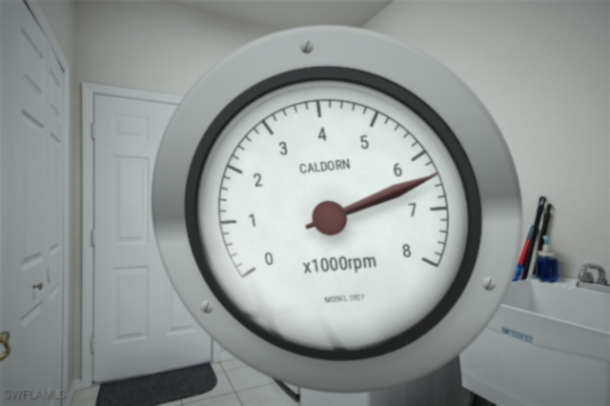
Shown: 6400
